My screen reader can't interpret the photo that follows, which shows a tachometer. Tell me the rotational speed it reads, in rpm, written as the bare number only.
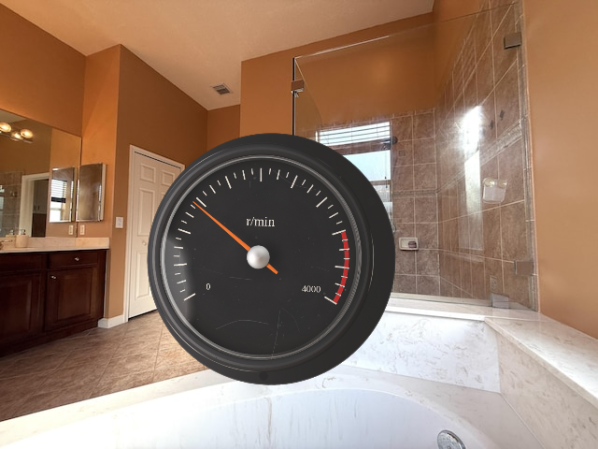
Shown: 1150
